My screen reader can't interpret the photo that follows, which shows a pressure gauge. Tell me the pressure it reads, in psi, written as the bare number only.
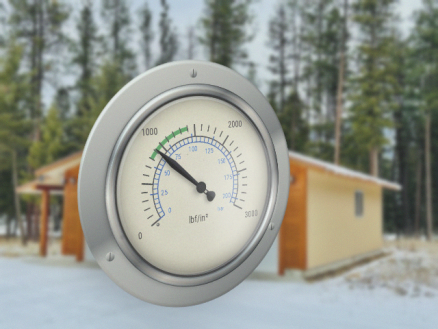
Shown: 900
